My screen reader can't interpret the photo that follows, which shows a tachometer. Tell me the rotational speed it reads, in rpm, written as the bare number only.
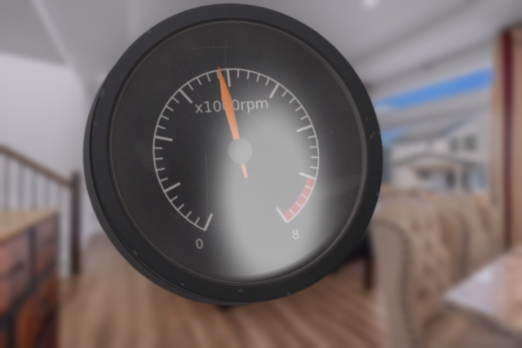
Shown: 3800
